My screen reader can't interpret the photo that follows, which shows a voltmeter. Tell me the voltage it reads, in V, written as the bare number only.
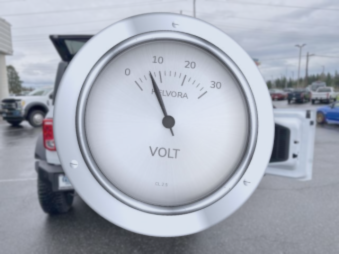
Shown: 6
